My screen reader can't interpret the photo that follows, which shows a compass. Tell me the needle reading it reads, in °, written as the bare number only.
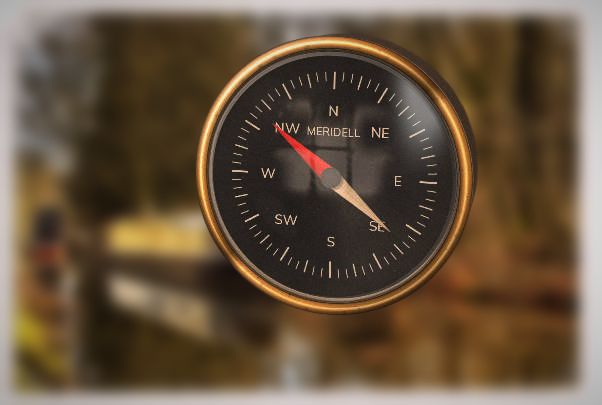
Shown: 310
